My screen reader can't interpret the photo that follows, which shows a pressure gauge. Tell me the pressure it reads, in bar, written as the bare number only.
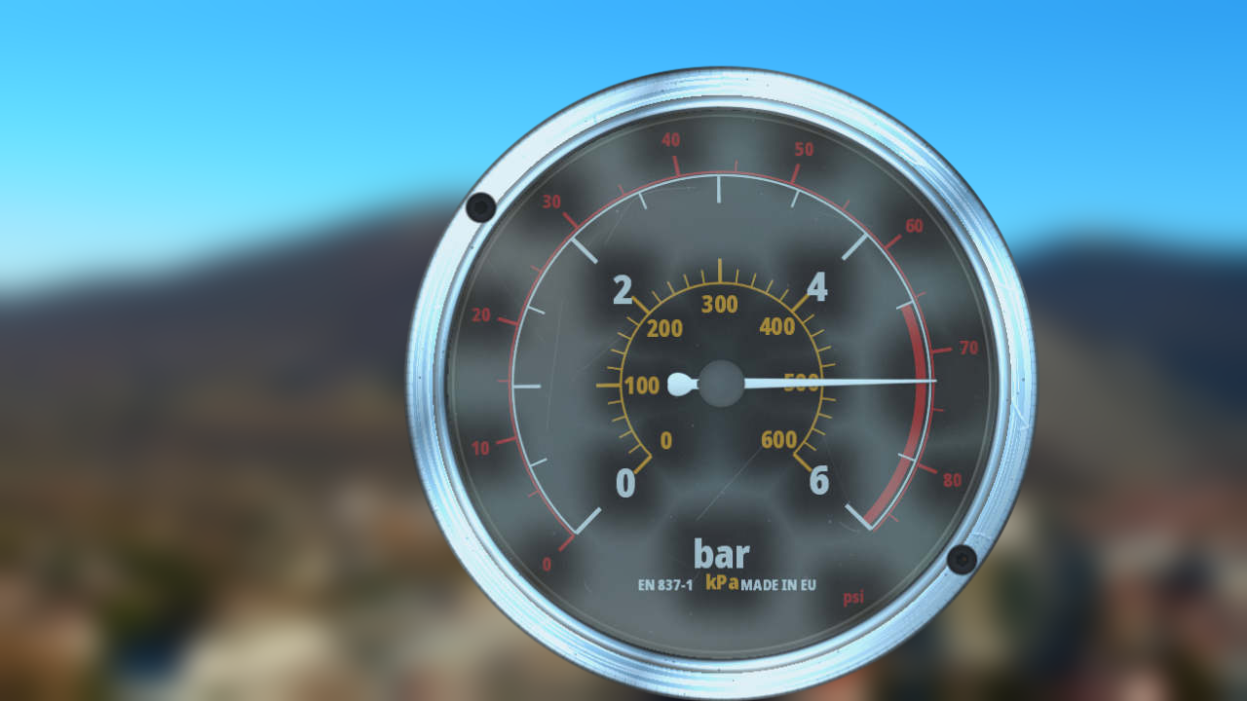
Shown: 5
